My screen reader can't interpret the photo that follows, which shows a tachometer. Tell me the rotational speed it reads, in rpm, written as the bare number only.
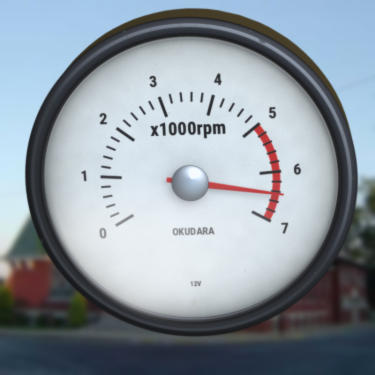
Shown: 6400
